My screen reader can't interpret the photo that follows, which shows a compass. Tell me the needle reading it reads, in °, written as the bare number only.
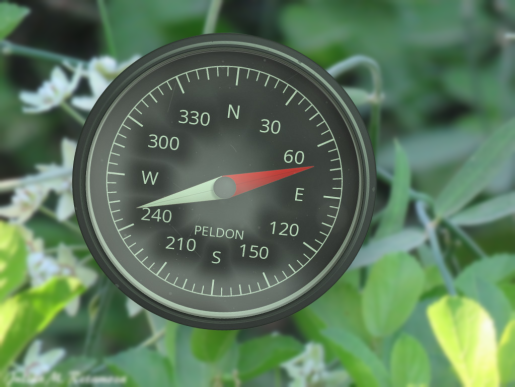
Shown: 70
